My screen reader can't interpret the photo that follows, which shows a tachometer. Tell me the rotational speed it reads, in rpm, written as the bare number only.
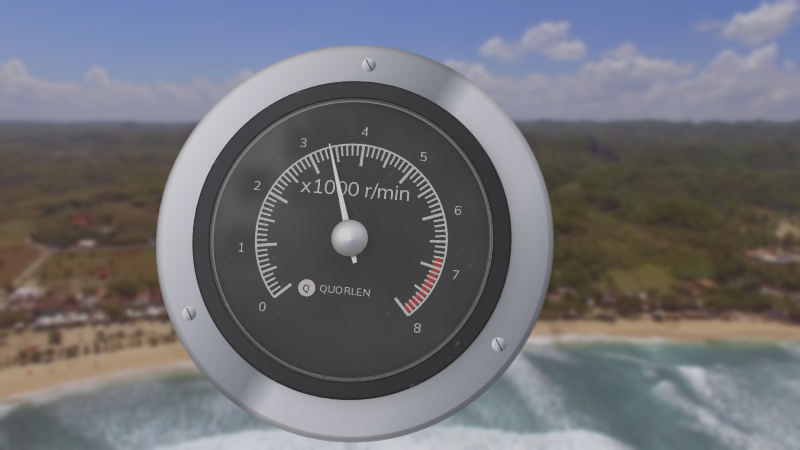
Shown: 3400
